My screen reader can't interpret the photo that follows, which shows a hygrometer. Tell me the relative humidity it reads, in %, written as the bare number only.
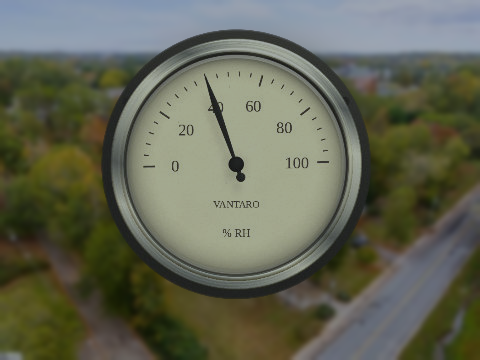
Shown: 40
